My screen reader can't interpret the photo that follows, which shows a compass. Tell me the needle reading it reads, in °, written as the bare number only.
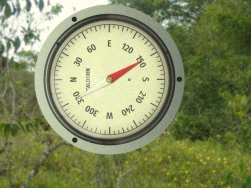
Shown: 150
